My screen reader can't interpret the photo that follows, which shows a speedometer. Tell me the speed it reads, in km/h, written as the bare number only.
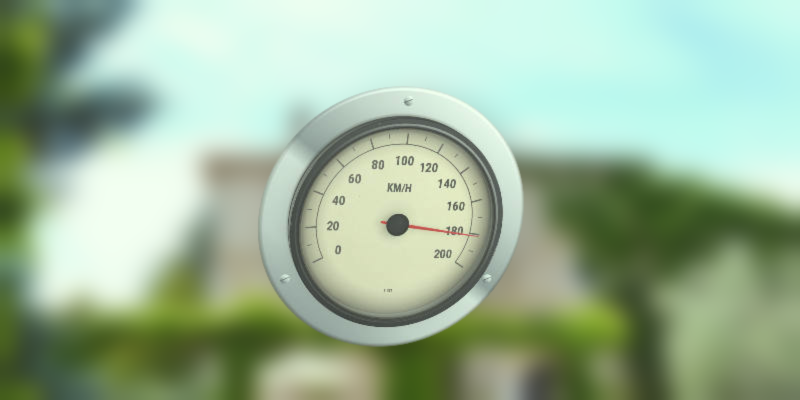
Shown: 180
